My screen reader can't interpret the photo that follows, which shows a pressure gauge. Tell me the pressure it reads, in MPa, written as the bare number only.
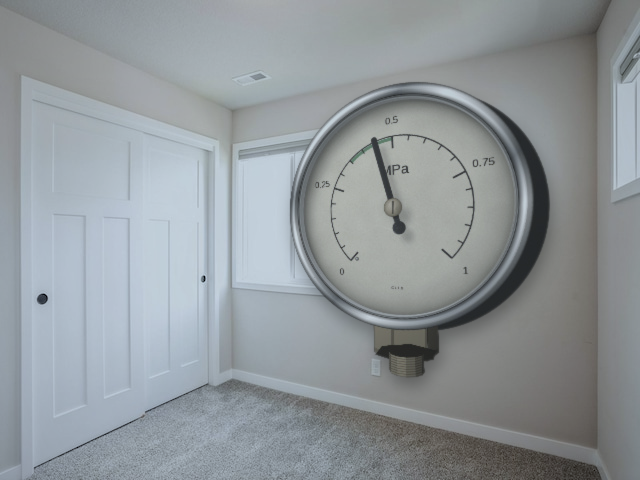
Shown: 0.45
